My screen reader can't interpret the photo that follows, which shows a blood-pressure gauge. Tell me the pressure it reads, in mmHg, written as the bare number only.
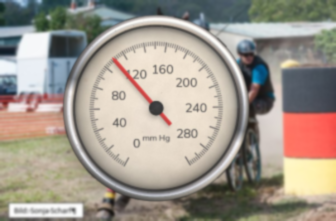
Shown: 110
